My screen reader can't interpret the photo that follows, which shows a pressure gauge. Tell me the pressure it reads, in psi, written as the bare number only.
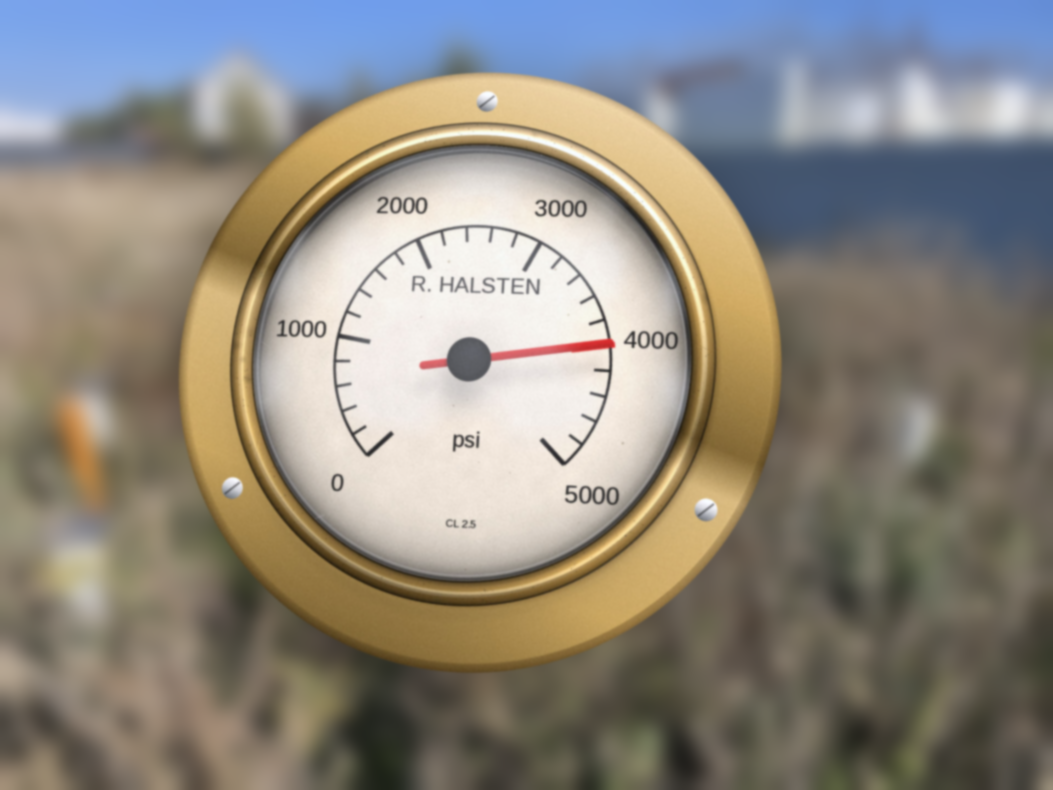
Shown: 4000
